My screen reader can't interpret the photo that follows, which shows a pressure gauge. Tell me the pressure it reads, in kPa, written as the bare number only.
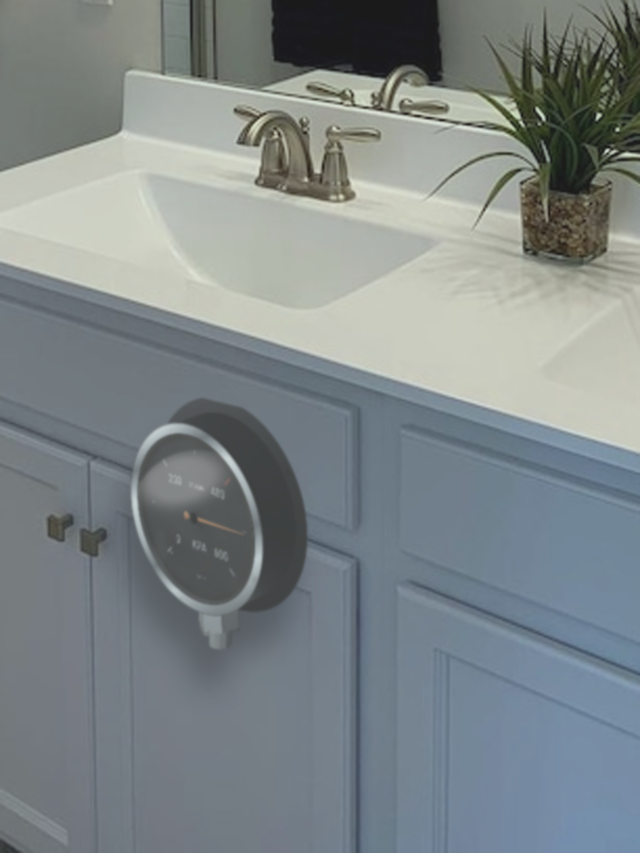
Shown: 500
